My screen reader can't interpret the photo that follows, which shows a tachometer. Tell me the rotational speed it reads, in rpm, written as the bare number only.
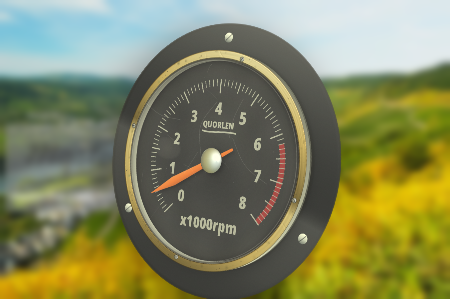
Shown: 500
